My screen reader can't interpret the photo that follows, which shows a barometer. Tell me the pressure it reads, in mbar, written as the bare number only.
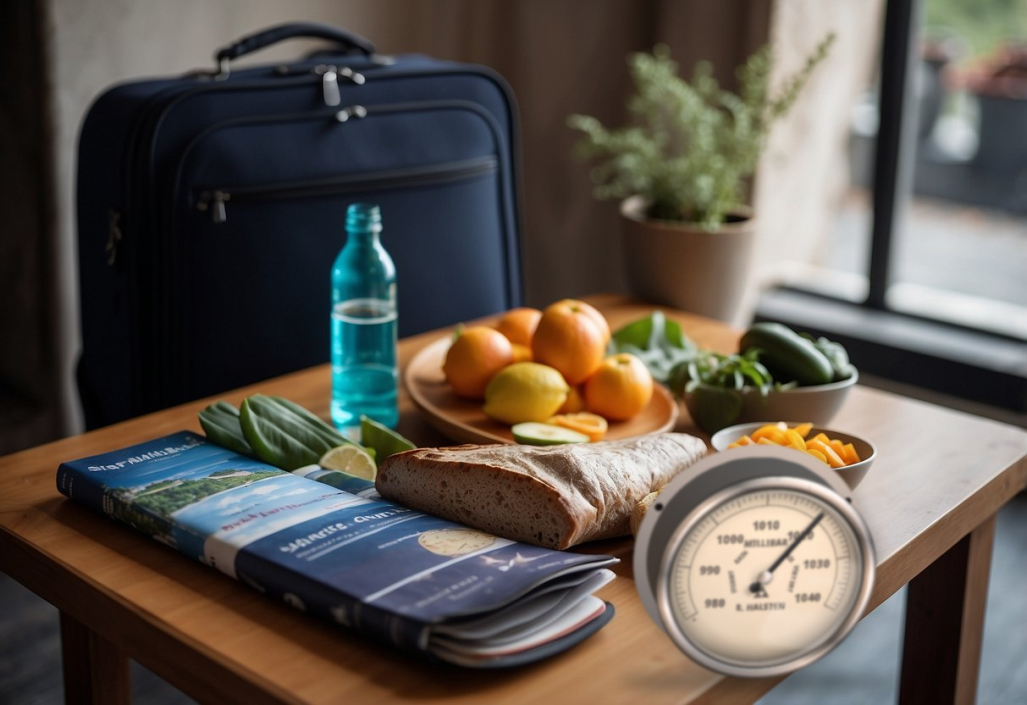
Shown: 1020
